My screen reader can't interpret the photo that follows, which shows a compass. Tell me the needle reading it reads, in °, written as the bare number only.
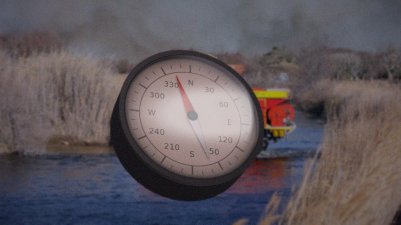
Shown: 340
